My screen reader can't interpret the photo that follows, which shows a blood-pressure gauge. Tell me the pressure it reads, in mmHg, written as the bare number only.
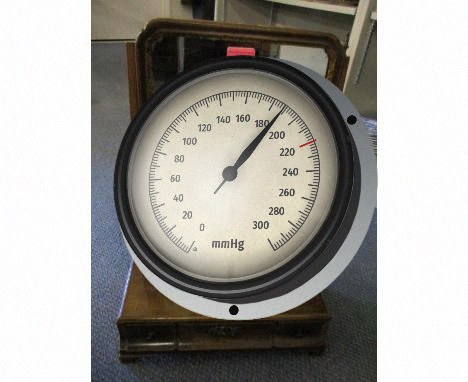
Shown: 190
